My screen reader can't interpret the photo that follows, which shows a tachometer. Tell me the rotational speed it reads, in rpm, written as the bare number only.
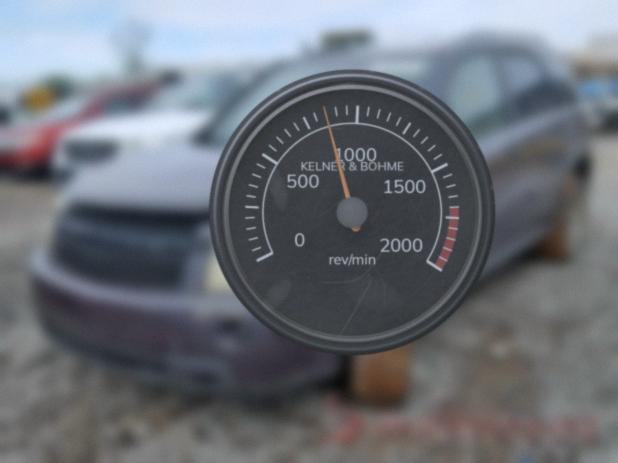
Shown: 850
